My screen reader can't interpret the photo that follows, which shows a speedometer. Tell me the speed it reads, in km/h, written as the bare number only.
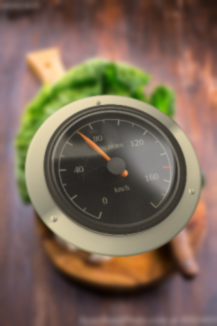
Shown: 70
